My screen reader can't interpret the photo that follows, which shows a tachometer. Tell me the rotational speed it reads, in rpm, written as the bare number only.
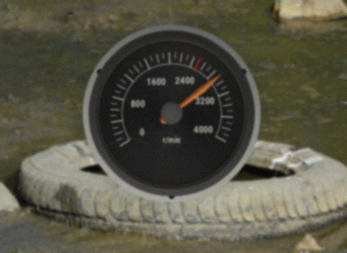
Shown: 2900
